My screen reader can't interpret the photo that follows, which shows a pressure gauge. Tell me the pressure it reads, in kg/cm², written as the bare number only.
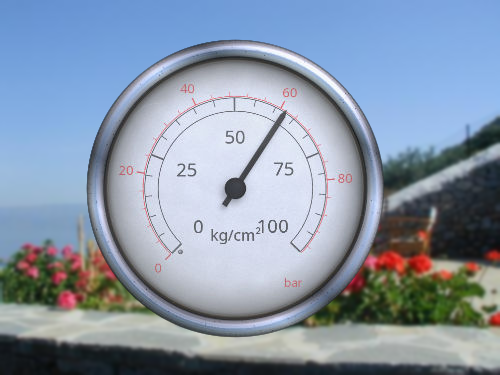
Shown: 62.5
